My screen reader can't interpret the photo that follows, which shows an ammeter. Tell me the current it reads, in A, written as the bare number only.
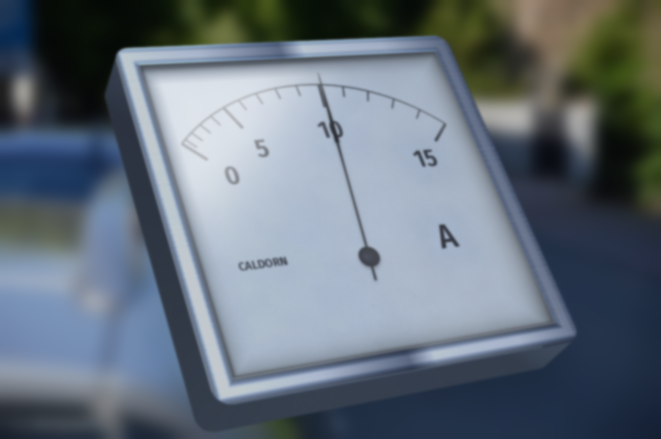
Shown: 10
